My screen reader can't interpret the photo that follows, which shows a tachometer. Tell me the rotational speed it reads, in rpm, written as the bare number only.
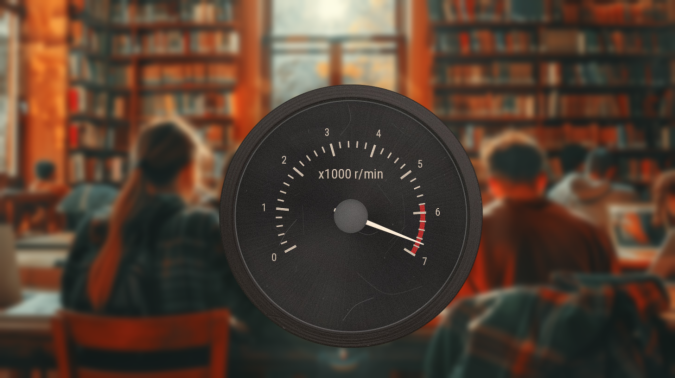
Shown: 6700
